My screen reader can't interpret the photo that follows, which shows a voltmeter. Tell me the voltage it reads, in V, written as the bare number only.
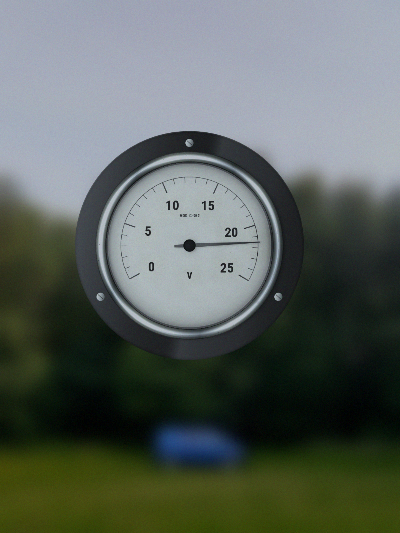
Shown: 21.5
